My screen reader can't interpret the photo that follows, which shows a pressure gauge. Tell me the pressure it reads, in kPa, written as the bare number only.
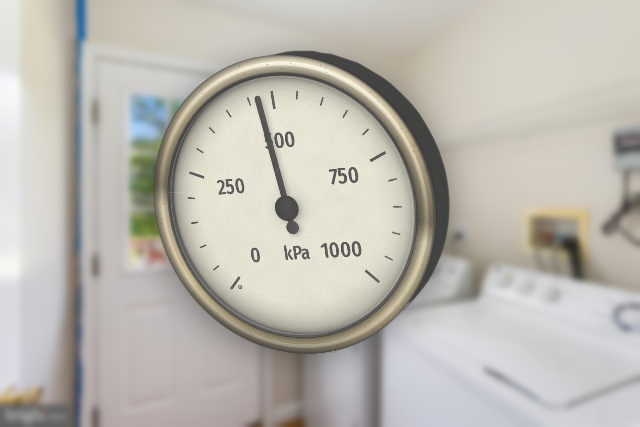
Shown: 475
